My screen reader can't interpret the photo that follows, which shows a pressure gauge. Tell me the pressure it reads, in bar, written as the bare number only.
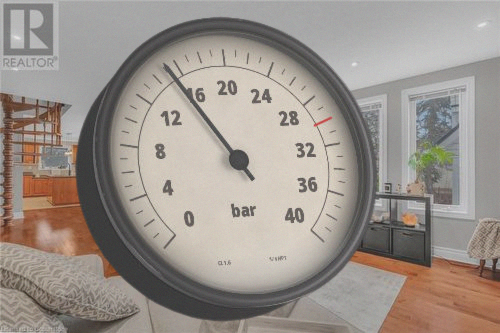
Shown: 15
